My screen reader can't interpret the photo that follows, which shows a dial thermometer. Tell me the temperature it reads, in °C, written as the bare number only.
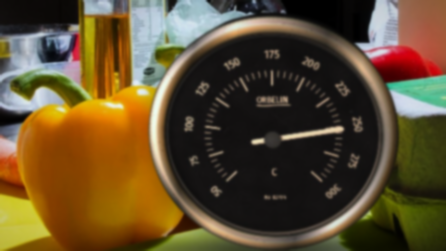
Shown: 250
